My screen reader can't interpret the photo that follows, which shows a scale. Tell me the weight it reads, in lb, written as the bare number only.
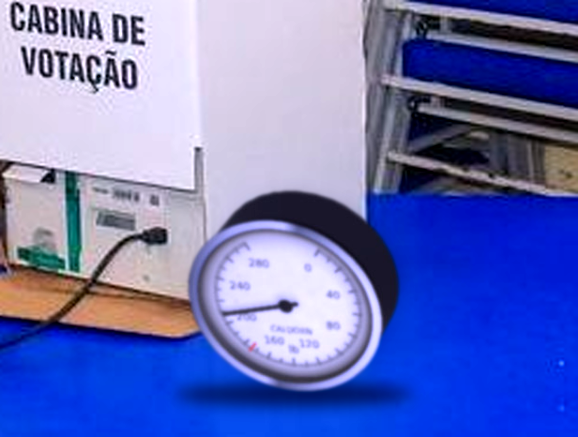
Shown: 210
